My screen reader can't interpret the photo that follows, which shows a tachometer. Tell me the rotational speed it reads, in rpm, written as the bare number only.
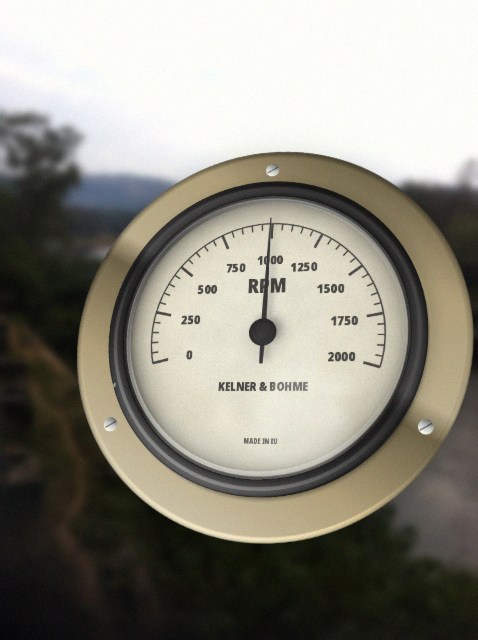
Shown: 1000
